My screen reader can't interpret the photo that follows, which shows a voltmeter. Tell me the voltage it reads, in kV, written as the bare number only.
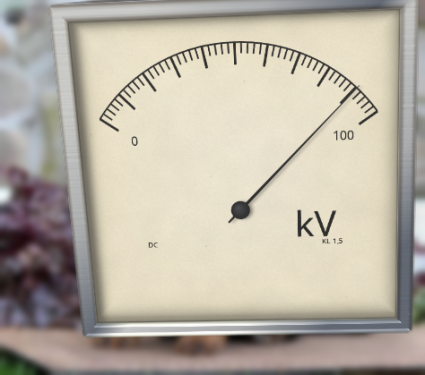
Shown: 90
